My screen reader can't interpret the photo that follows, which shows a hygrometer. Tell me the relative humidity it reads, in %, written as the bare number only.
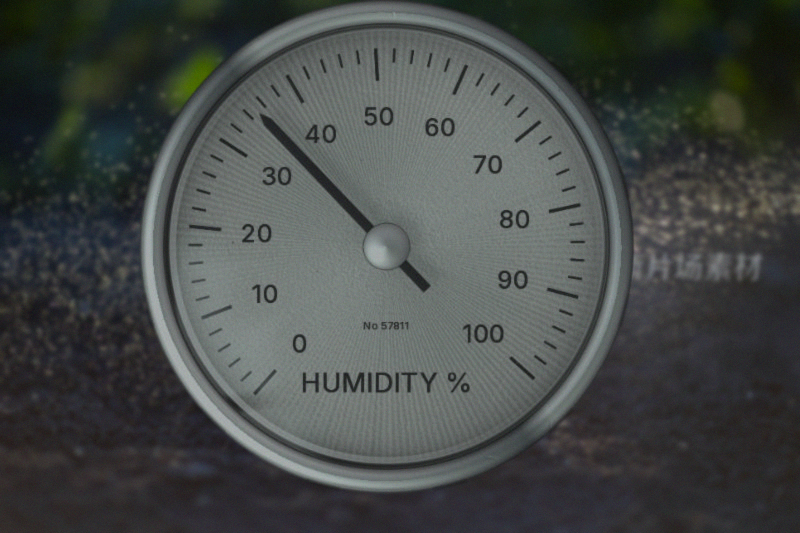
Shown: 35
